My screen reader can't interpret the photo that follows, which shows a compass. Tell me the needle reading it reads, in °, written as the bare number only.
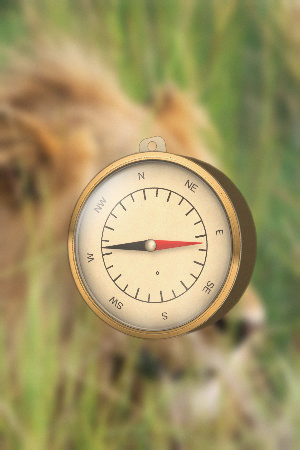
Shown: 97.5
